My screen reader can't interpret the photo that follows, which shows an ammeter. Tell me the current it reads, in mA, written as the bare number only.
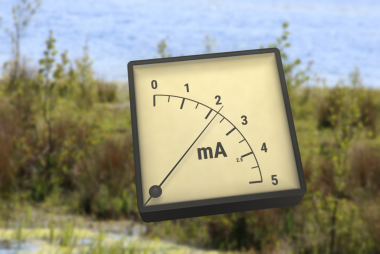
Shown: 2.25
